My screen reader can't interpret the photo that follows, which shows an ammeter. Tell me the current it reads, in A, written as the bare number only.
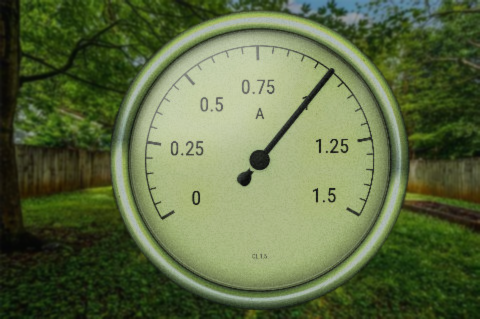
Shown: 1
